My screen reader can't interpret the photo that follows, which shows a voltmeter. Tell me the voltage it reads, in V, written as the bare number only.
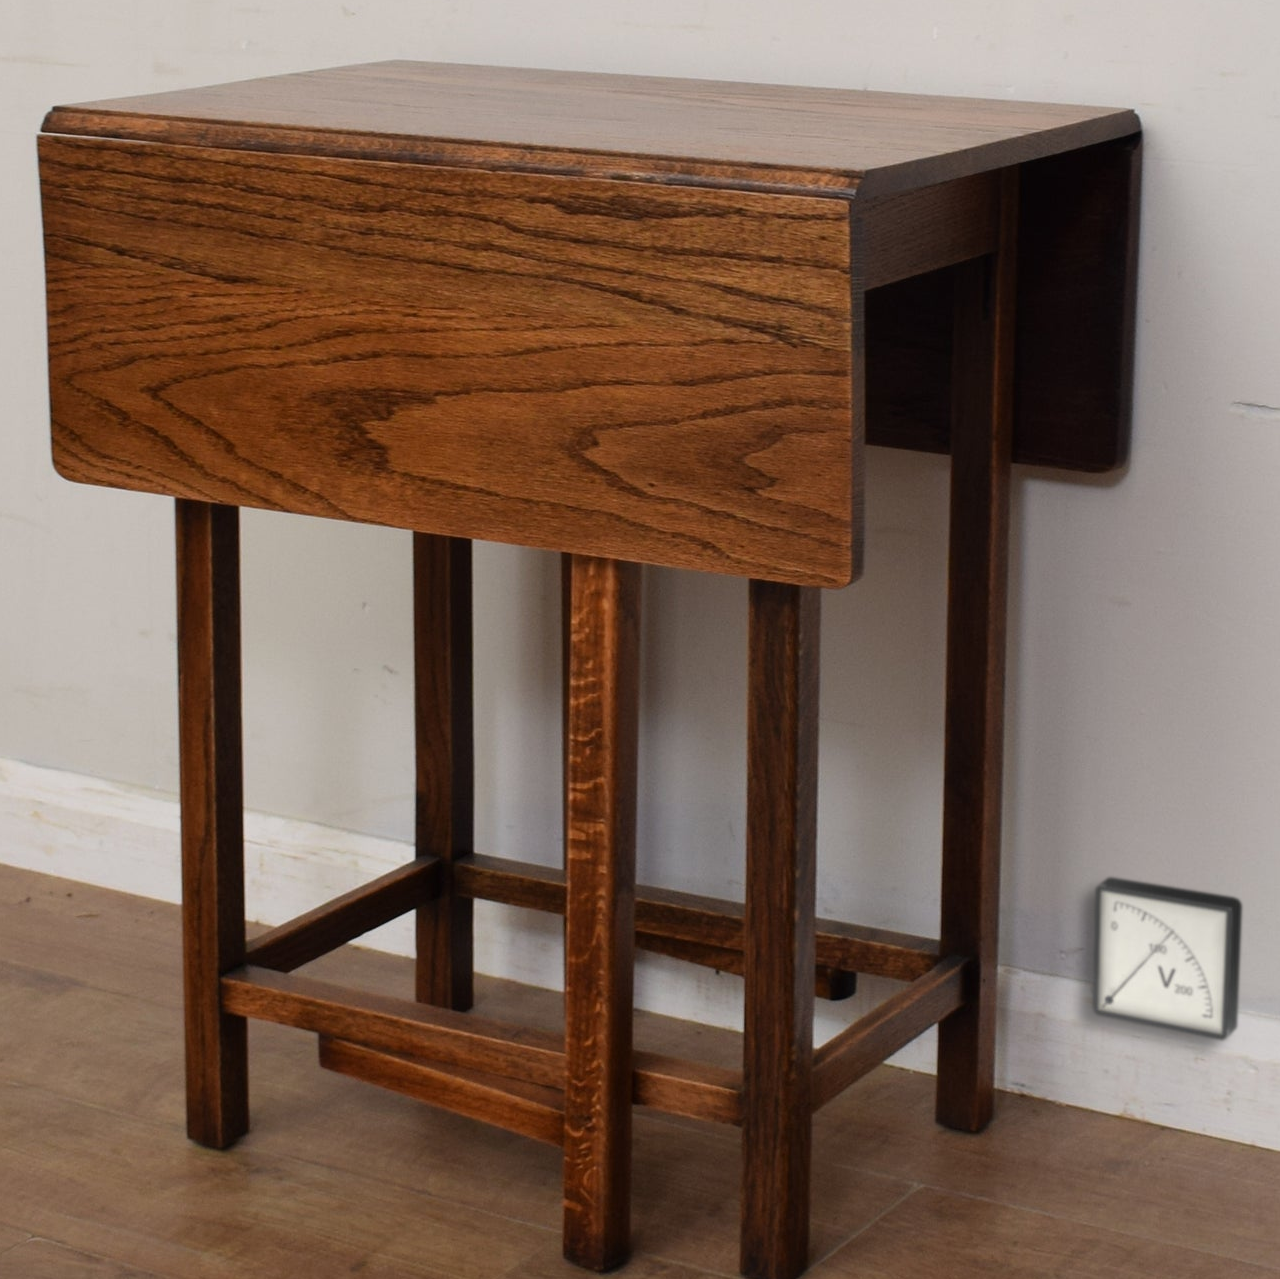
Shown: 100
